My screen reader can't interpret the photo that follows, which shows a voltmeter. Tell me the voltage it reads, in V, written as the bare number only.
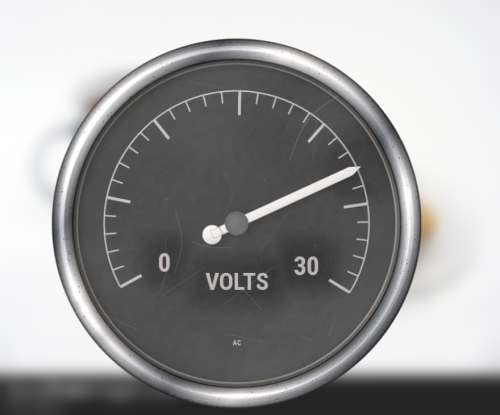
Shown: 23
